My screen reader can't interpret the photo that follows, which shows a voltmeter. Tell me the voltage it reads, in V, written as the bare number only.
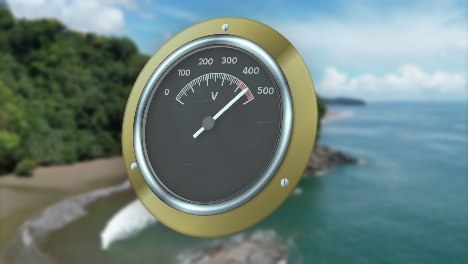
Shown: 450
